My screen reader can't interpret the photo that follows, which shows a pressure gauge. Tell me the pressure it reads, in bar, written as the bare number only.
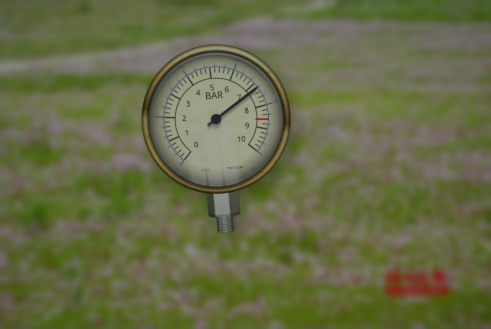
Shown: 7.2
